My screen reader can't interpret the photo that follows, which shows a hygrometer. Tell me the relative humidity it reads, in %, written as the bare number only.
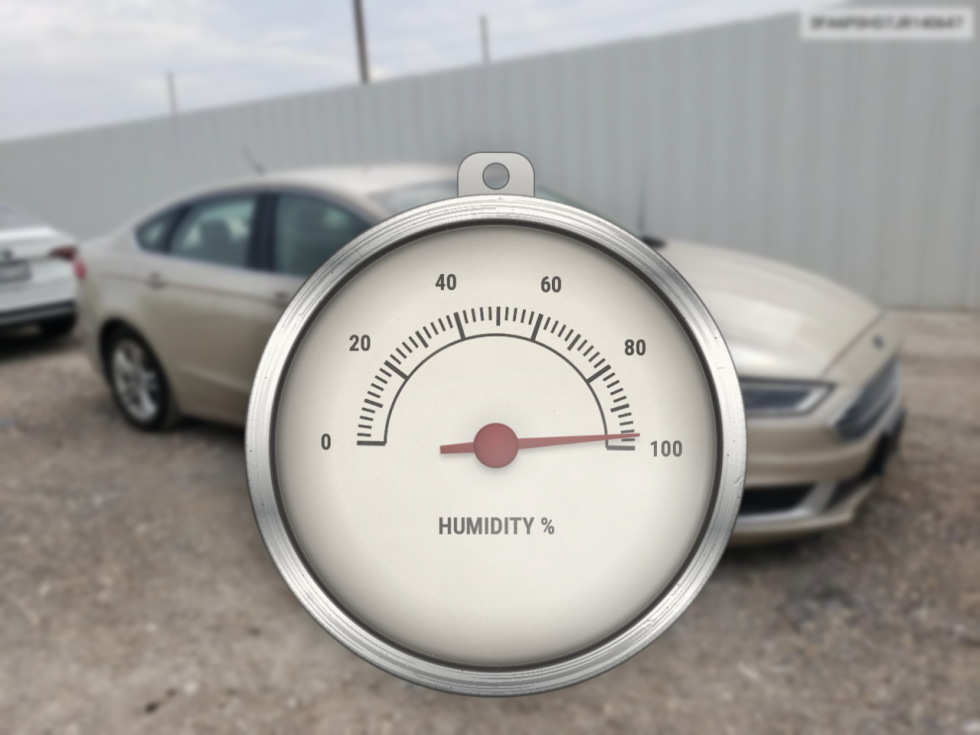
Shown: 97
